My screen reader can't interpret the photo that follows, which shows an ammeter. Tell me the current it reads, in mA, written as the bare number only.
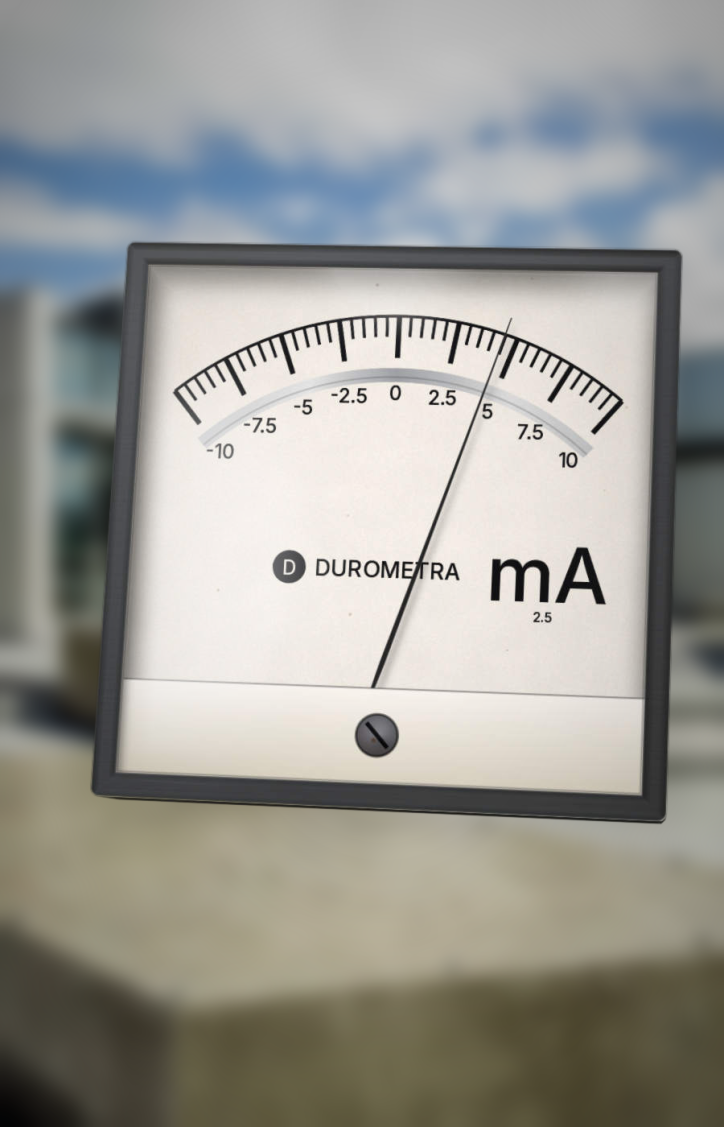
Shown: 4.5
